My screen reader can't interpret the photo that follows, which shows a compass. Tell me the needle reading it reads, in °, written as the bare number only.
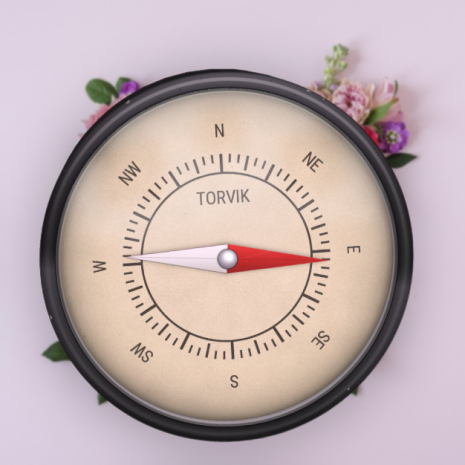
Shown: 95
